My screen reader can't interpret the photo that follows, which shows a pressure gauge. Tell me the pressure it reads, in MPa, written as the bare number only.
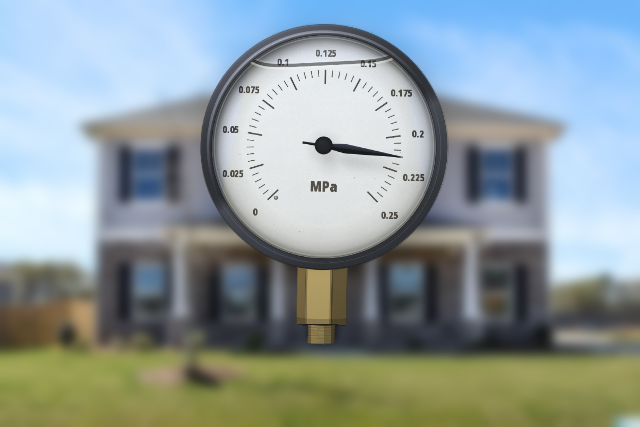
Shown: 0.215
